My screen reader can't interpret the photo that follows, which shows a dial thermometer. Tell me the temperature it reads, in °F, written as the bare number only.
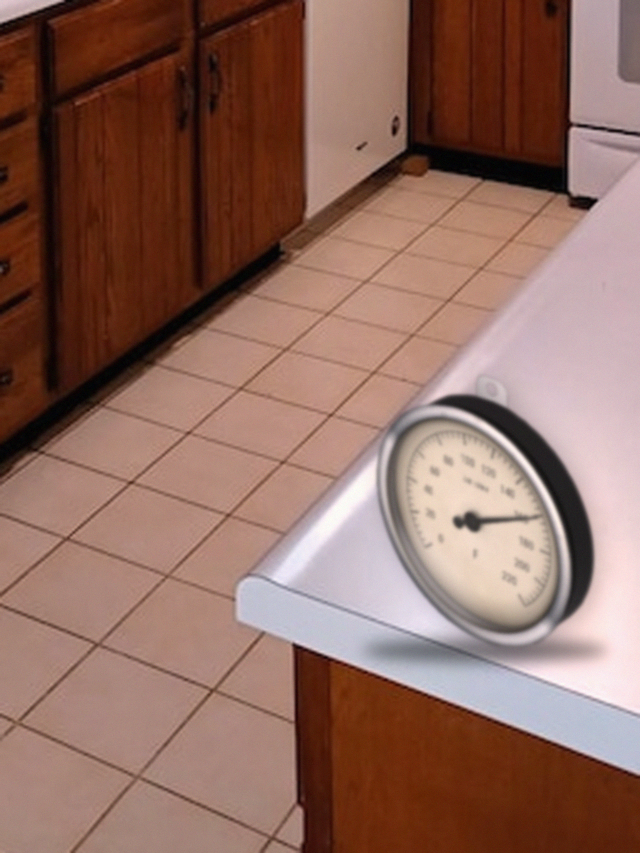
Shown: 160
